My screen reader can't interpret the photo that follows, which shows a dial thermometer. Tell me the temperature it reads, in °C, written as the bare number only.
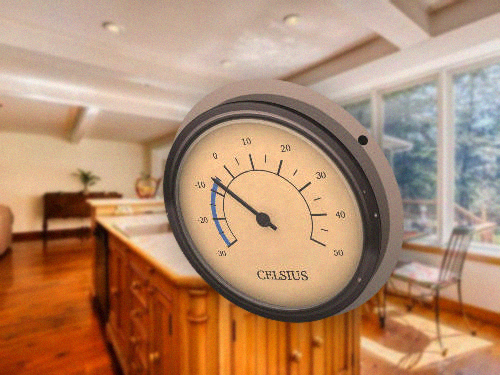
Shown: -5
